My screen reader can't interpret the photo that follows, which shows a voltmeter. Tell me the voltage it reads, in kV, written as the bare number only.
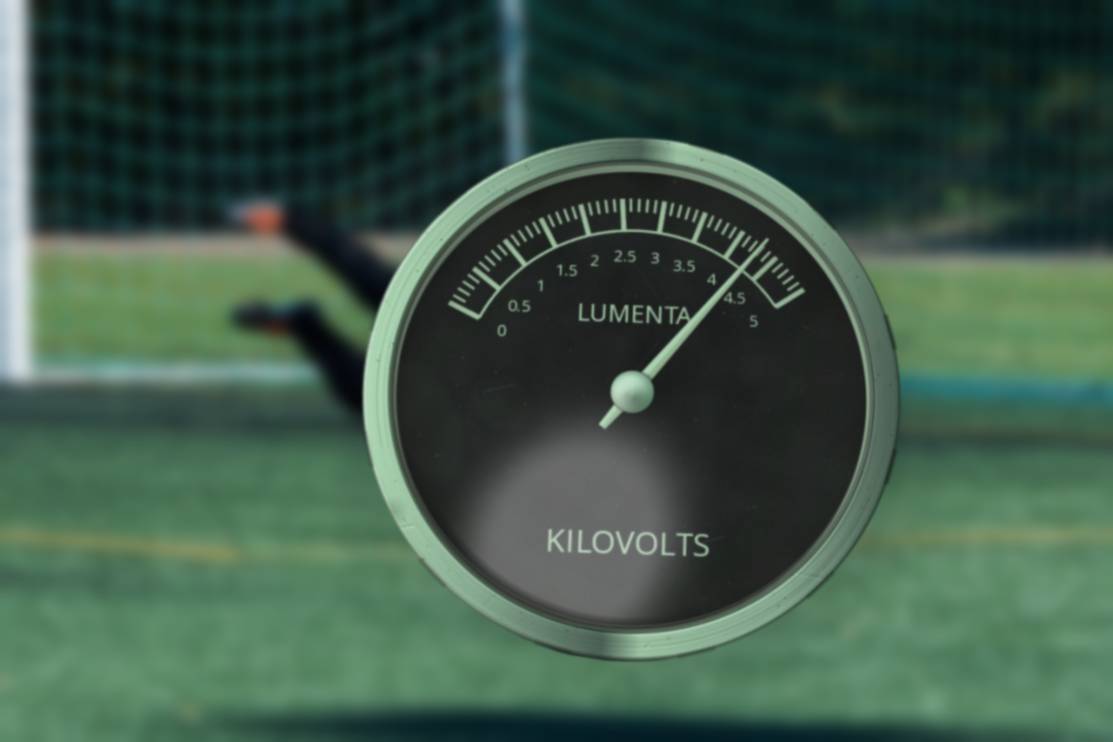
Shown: 4.3
